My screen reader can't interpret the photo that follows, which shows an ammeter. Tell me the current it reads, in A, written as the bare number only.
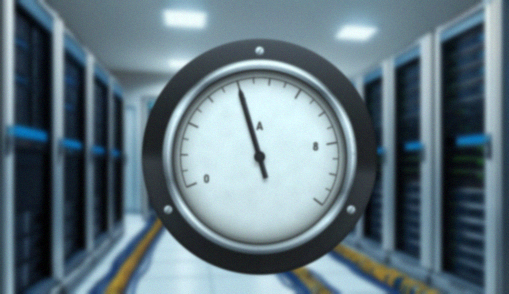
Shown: 4
